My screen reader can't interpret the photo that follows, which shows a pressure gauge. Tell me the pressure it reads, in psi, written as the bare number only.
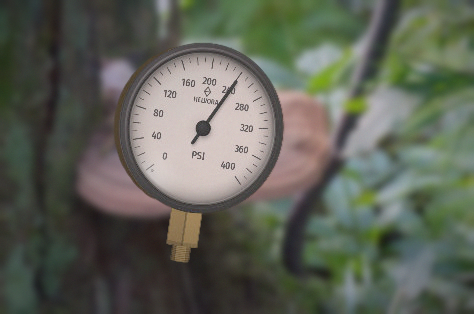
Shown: 240
